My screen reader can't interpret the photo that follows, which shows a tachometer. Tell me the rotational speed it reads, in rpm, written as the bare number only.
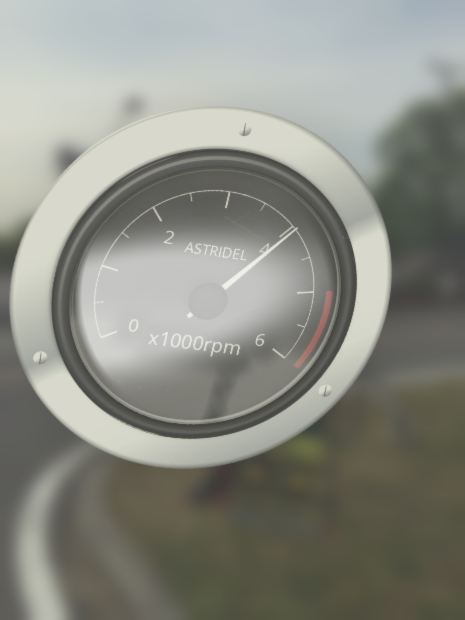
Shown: 4000
